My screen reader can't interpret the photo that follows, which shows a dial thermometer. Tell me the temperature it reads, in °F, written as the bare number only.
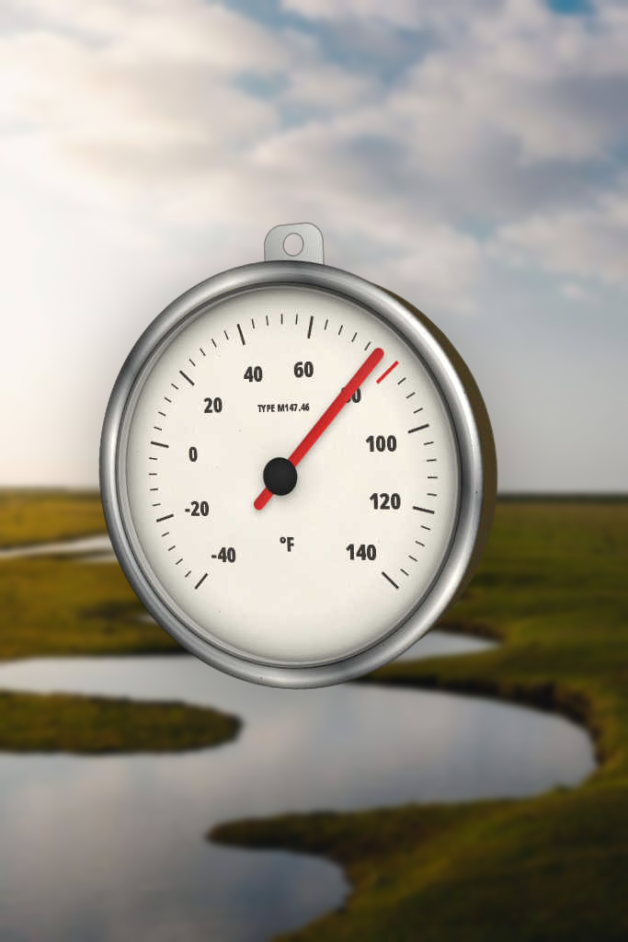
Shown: 80
